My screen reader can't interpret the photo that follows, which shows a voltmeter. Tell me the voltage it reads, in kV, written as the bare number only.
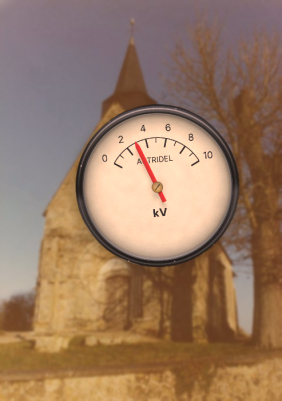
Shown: 3
